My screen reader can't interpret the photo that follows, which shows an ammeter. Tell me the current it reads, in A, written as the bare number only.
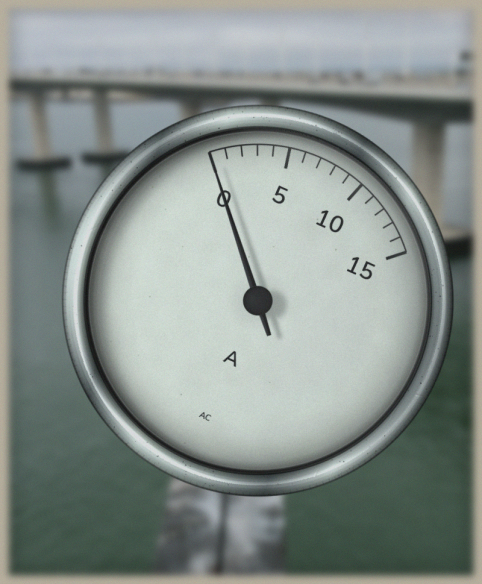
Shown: 0
